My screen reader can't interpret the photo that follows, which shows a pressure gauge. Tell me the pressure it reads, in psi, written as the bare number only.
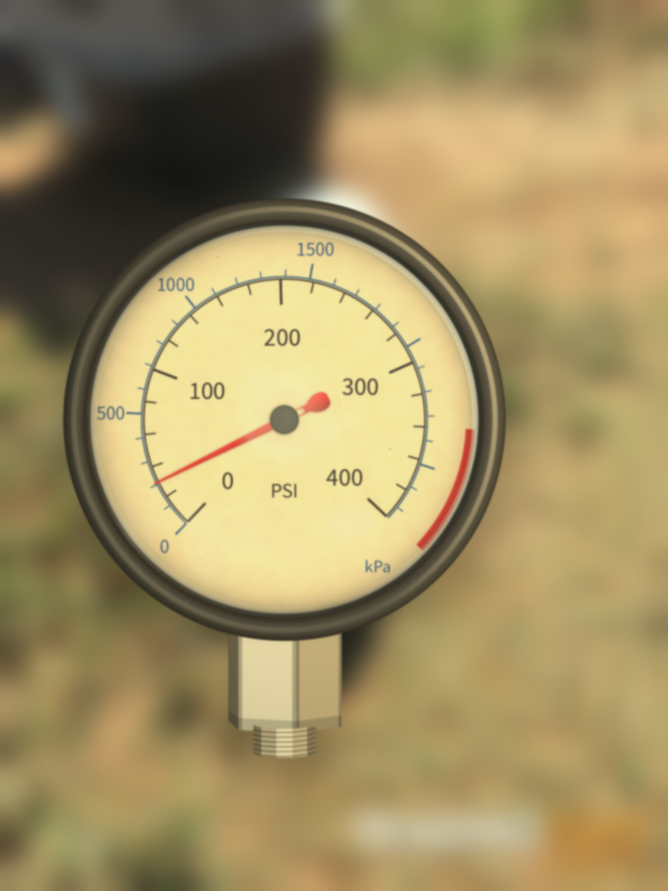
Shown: 30
